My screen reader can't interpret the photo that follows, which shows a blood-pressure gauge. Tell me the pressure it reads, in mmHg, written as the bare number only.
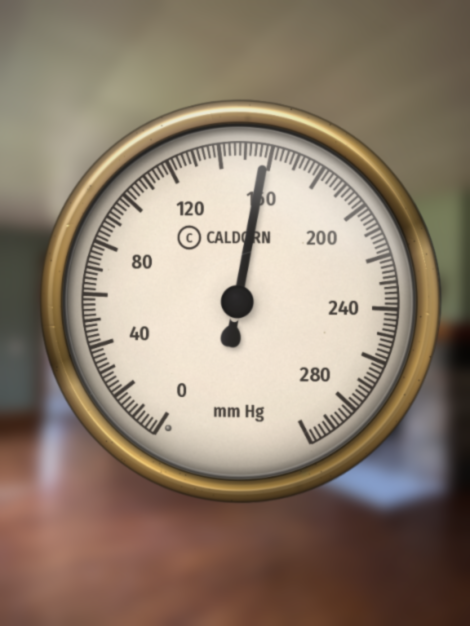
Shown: 158
